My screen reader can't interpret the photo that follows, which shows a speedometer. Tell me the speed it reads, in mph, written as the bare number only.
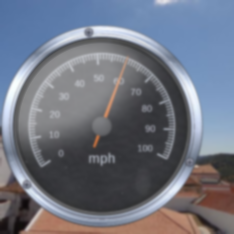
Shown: 60
